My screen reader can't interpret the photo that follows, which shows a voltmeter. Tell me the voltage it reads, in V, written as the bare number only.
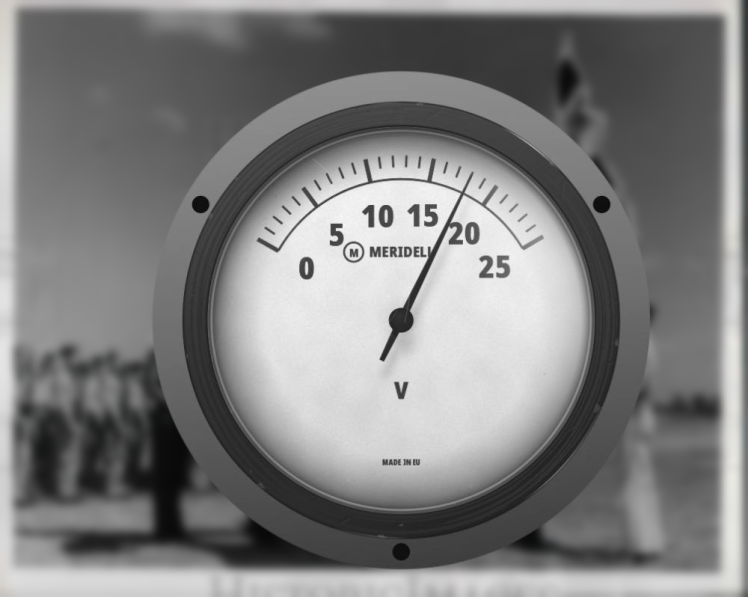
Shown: 18
